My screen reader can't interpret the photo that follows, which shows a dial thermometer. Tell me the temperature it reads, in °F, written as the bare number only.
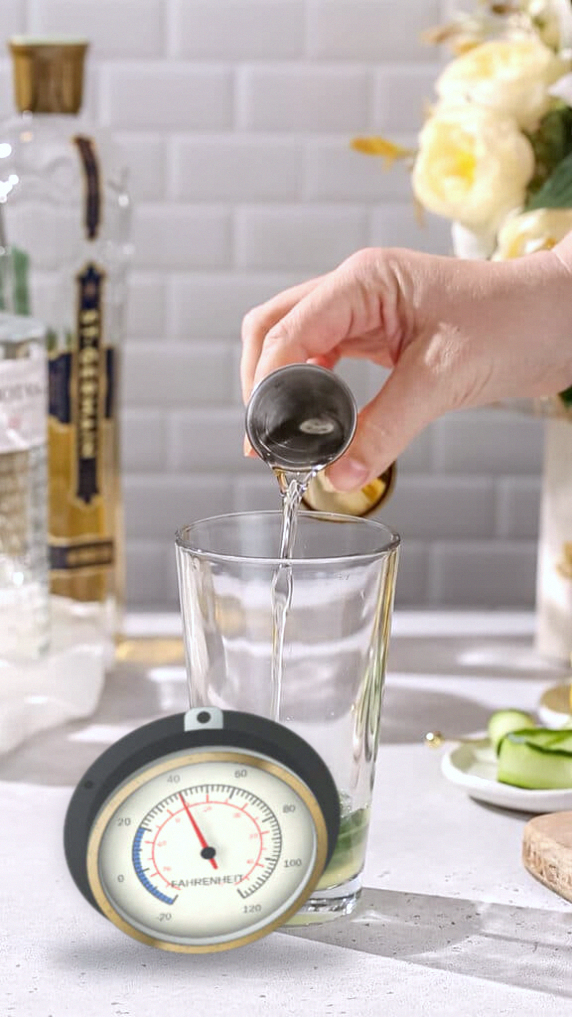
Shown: 40
